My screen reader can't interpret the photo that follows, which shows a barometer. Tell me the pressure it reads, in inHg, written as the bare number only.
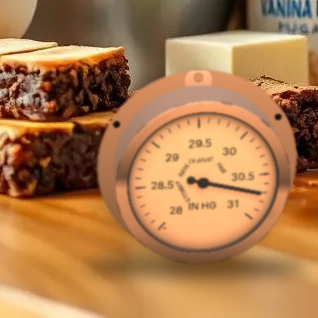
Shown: 30.7
